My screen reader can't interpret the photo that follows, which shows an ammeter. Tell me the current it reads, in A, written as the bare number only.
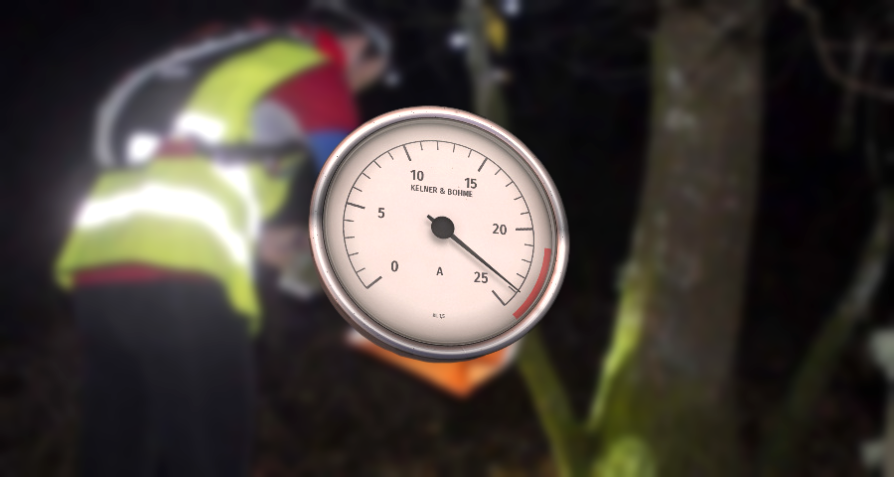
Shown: 24
